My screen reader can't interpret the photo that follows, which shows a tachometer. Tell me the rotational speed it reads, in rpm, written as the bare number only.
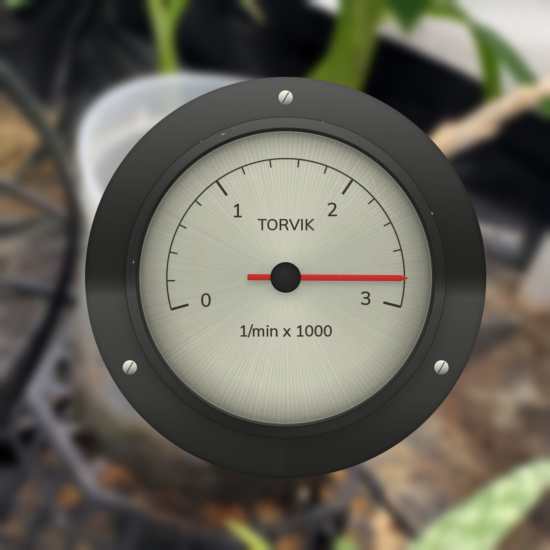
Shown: 2800
